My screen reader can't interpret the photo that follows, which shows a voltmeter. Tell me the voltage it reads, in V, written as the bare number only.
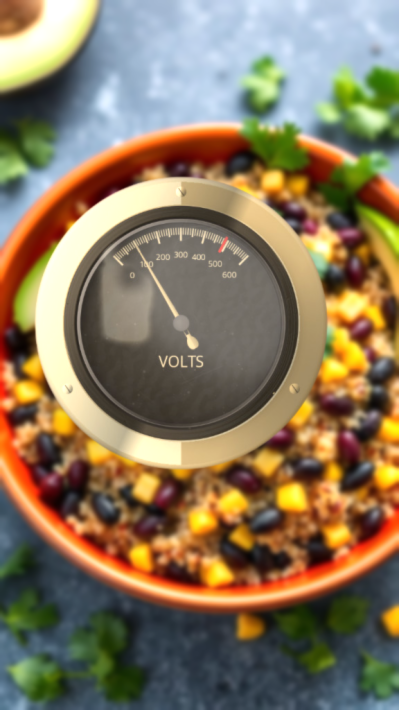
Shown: 100
